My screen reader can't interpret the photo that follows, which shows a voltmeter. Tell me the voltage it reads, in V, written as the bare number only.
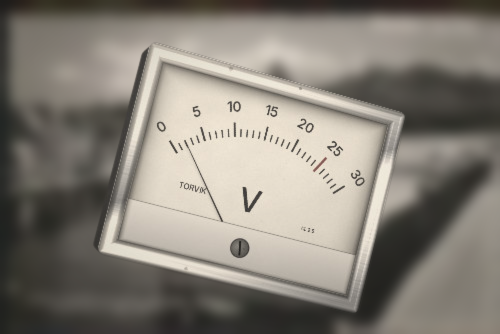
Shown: 2
